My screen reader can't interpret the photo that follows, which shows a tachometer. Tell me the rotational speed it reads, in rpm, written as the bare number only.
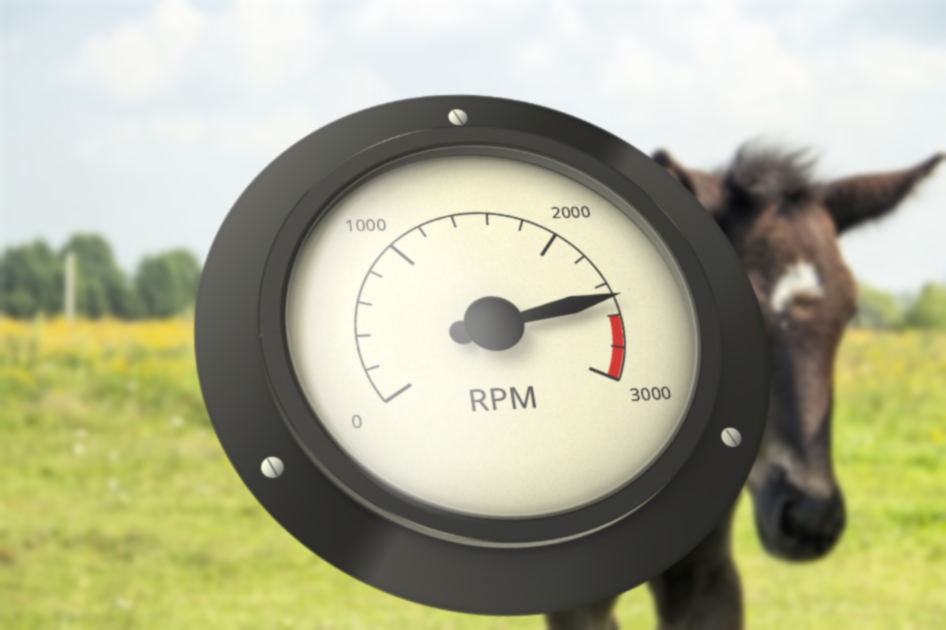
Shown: 2500
